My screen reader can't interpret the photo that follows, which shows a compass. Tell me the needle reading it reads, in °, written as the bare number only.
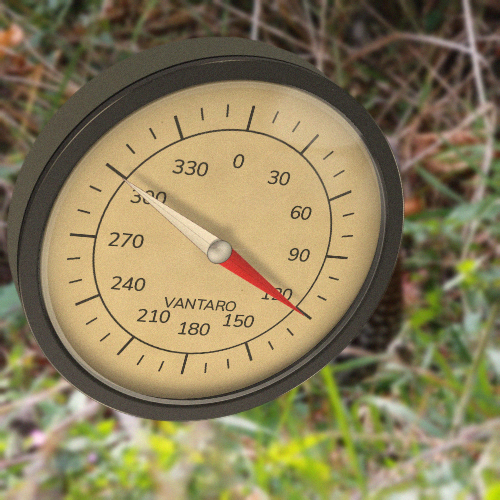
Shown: 120
